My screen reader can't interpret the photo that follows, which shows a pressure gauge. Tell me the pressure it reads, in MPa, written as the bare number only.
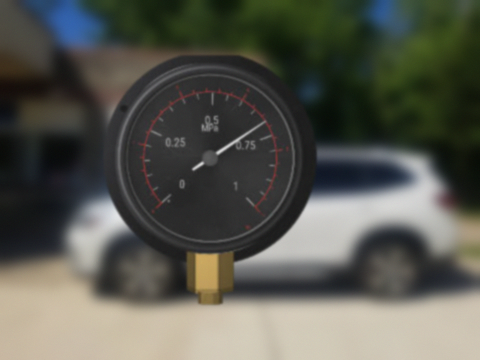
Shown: 0.7
